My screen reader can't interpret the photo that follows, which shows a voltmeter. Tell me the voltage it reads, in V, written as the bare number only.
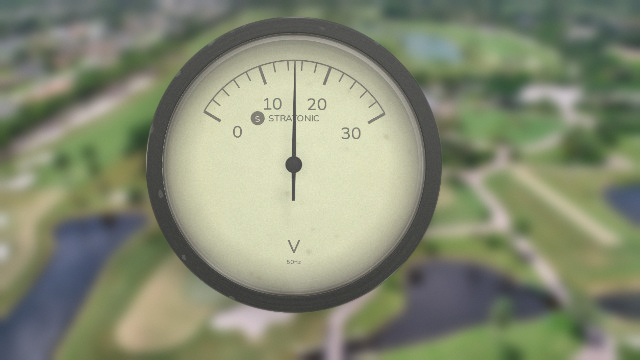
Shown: 15
